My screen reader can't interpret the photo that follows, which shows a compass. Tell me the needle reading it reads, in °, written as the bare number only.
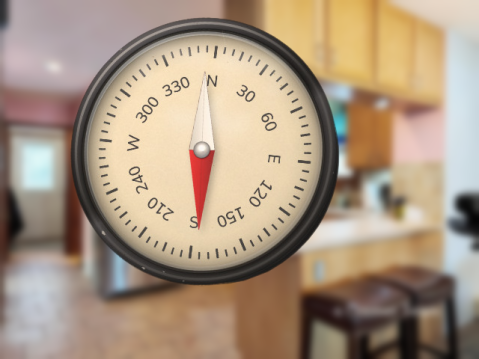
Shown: 175
